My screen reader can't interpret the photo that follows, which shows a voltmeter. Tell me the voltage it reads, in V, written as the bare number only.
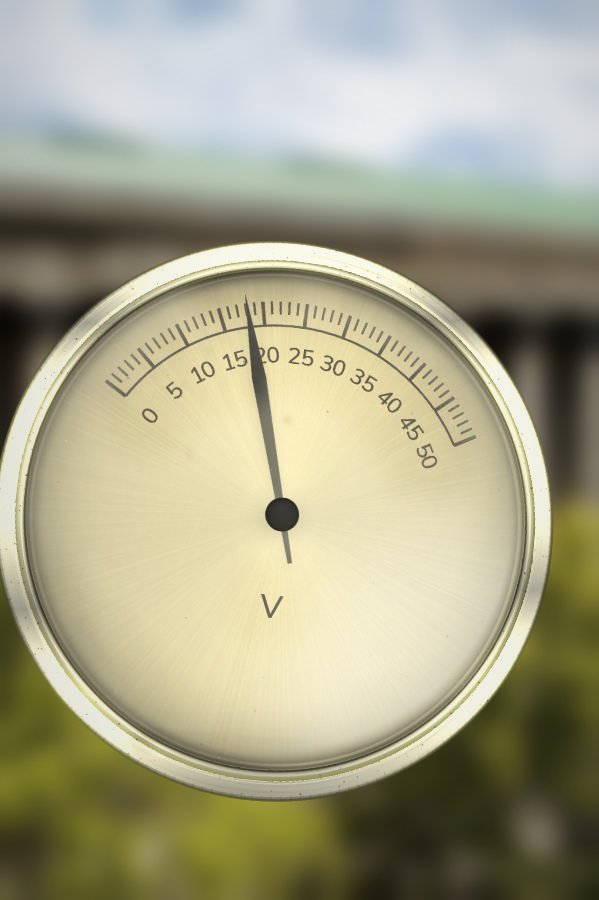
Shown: 18
